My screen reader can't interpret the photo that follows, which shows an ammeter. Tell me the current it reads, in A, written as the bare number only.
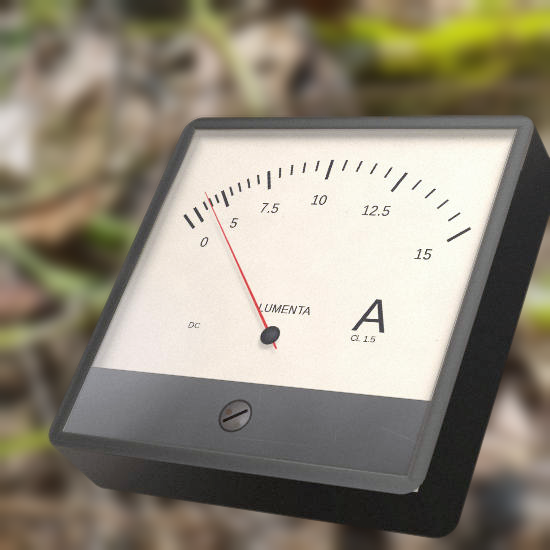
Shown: 4
